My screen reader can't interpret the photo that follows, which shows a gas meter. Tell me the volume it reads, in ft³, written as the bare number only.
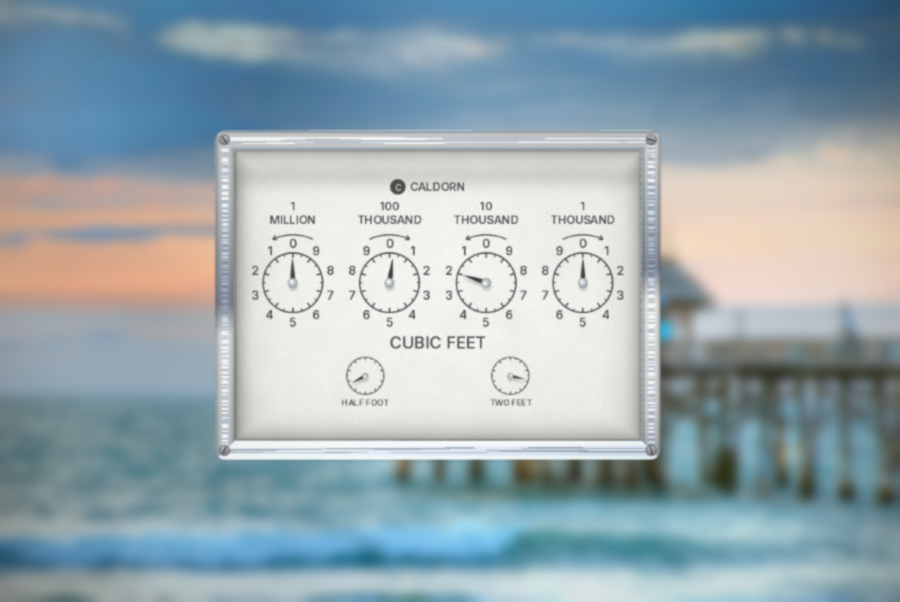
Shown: 2000
